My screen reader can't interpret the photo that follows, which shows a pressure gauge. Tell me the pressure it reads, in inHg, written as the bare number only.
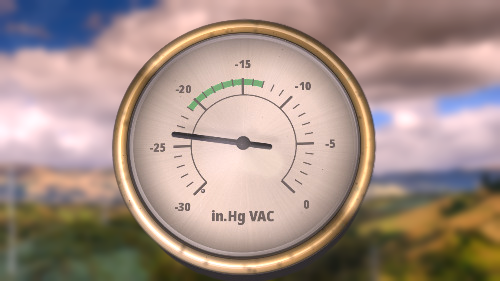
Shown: -24
